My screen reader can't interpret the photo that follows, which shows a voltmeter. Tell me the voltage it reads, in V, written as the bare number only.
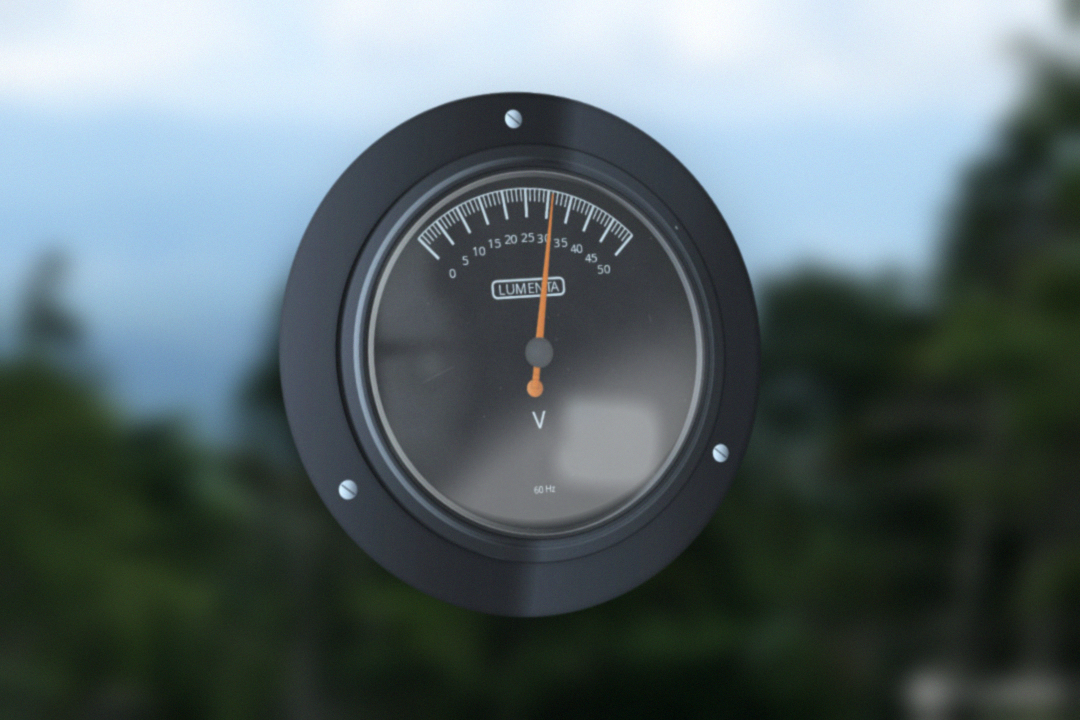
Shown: 30
